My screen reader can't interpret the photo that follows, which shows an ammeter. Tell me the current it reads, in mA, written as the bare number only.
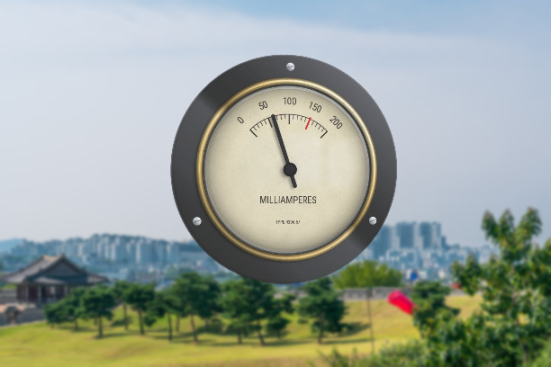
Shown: 60
